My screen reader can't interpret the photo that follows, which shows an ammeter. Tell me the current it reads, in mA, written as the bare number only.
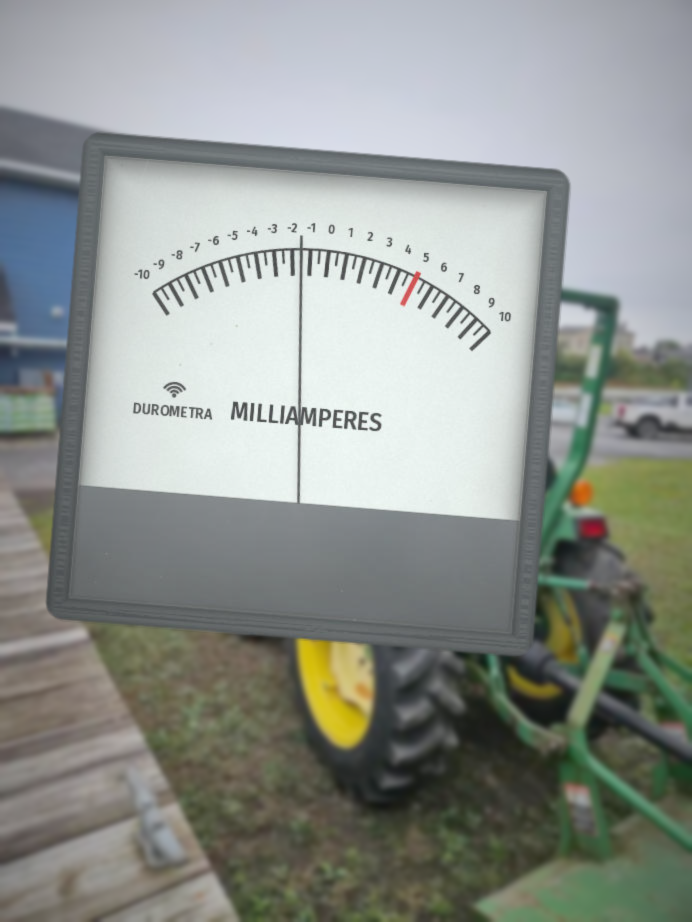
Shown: -1.5
